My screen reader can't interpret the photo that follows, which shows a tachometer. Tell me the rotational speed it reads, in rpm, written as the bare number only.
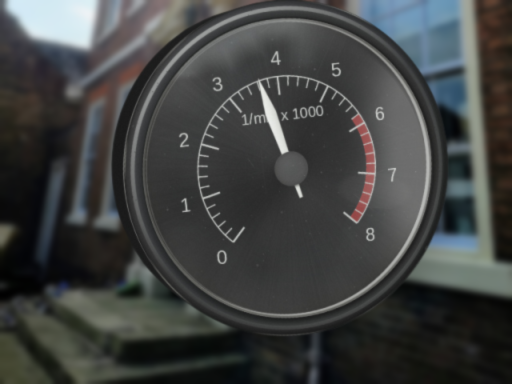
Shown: 3600
